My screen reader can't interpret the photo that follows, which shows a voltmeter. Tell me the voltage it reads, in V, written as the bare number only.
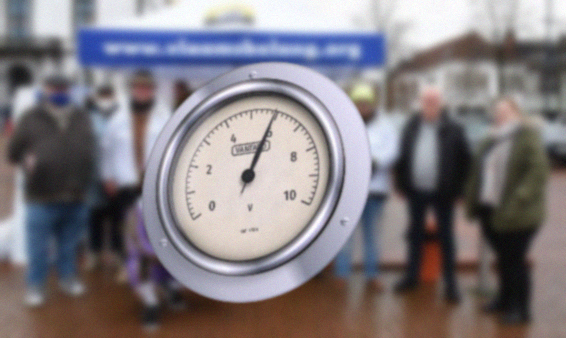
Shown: 6
